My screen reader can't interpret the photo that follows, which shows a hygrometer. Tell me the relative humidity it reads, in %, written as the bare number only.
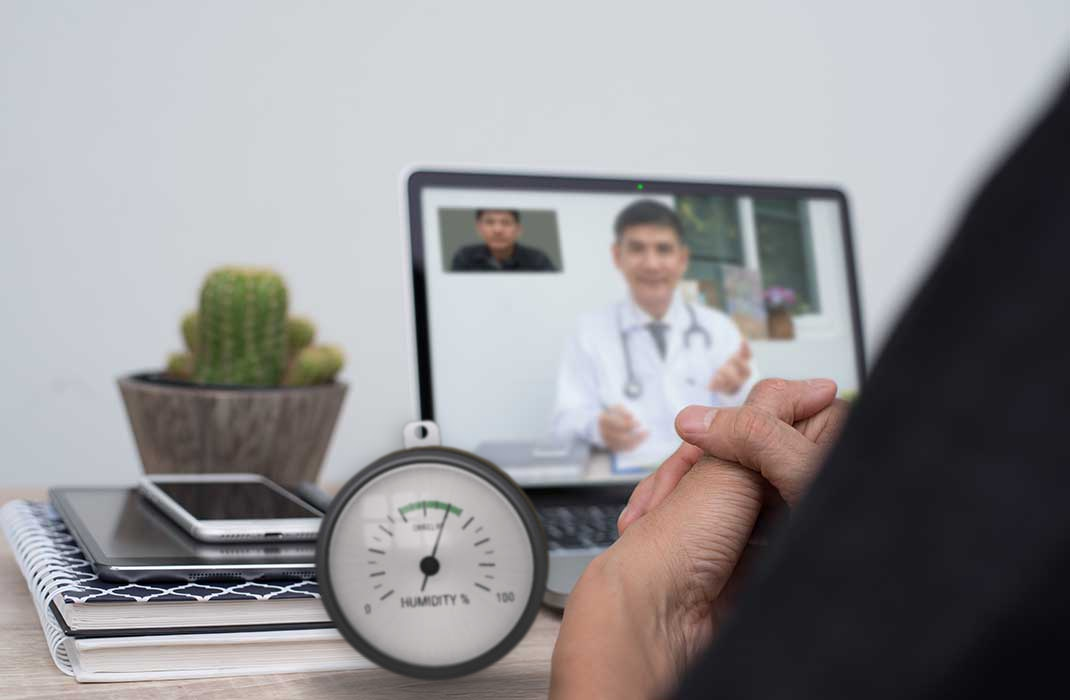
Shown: 60
